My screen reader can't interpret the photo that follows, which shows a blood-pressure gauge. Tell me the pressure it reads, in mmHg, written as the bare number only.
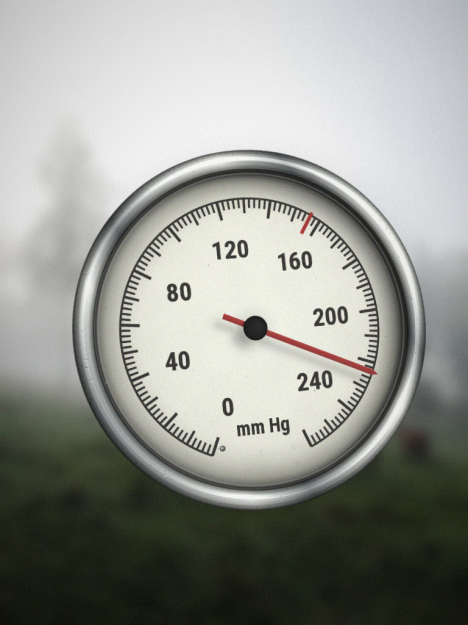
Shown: 224
